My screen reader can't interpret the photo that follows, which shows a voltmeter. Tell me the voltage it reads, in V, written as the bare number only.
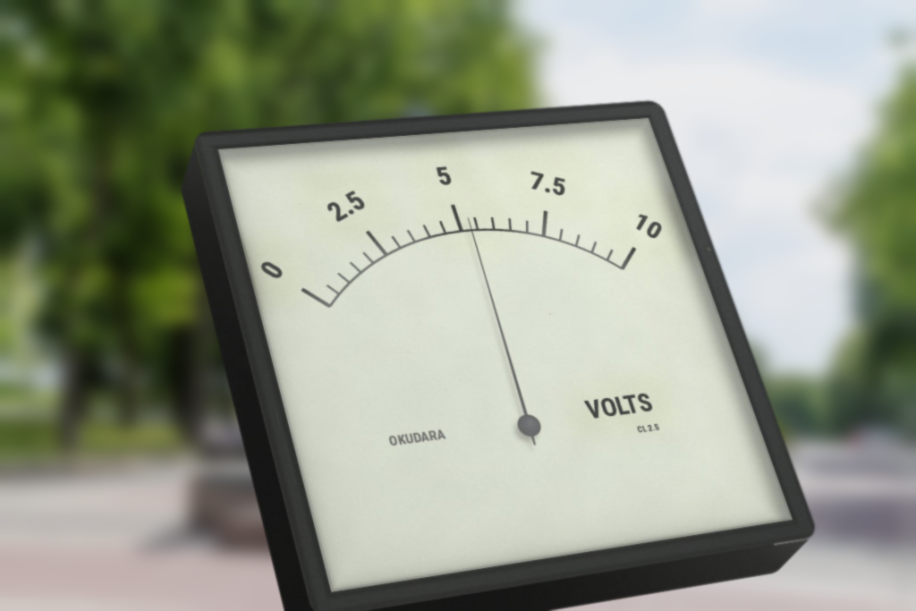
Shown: 5.25
